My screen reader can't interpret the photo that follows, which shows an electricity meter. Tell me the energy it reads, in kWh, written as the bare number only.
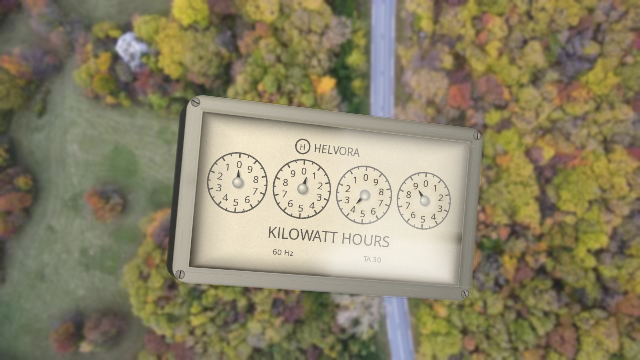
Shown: 39
